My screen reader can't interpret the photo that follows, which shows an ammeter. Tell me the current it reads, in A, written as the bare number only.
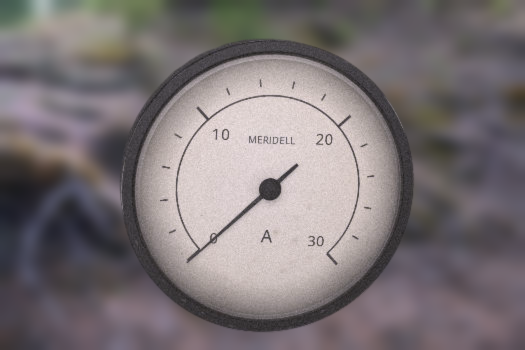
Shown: 0
